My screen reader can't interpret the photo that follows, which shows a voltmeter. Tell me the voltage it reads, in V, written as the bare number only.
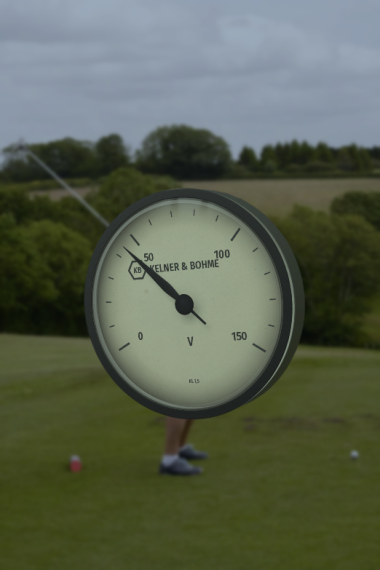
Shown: 45
